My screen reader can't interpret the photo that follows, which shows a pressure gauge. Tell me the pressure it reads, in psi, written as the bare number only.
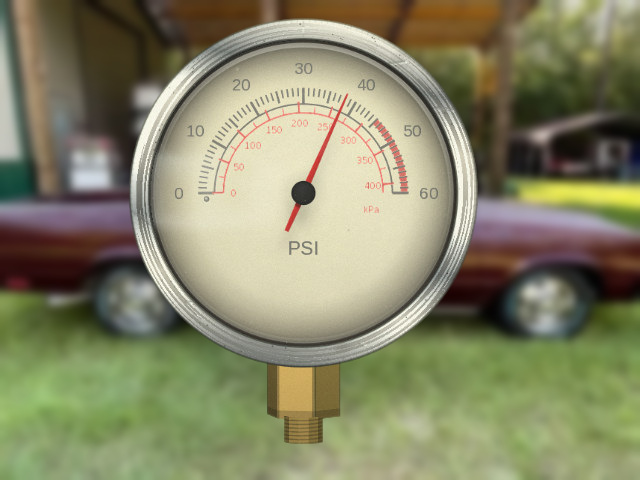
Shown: 38
